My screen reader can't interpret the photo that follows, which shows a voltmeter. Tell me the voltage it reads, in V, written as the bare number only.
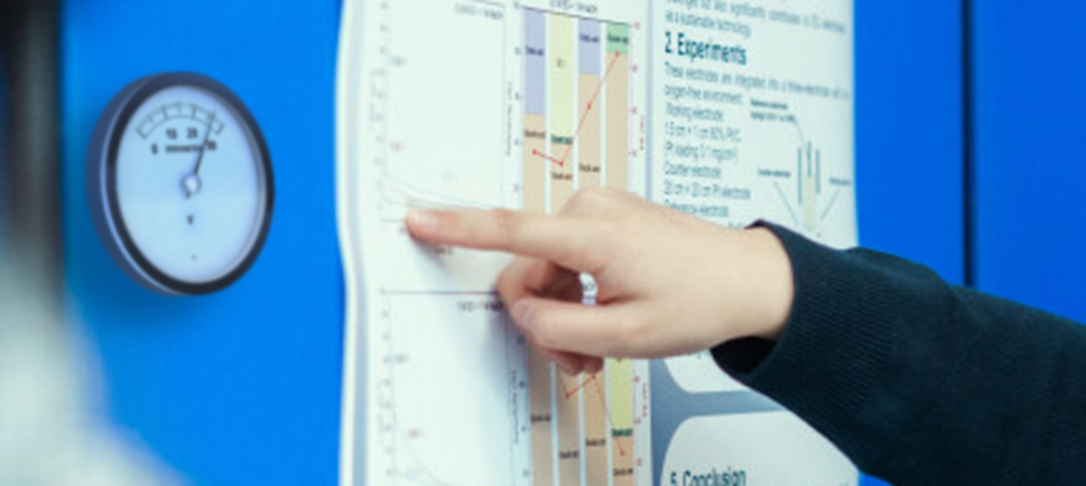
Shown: 25
